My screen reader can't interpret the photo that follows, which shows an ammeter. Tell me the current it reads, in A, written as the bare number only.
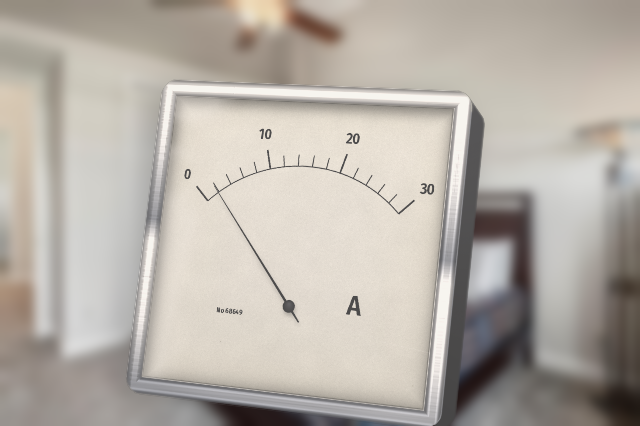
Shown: 2
